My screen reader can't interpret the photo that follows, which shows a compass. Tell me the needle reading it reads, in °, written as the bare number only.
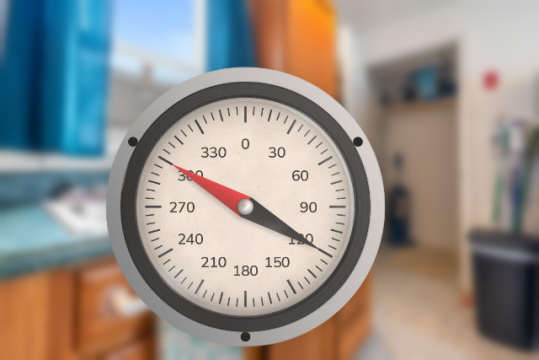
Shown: 300
